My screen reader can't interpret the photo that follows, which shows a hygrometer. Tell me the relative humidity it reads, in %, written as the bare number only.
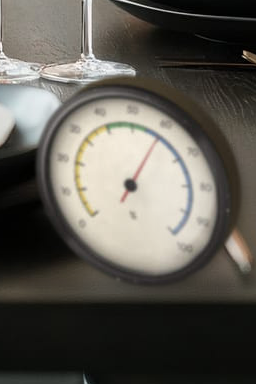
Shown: 60
